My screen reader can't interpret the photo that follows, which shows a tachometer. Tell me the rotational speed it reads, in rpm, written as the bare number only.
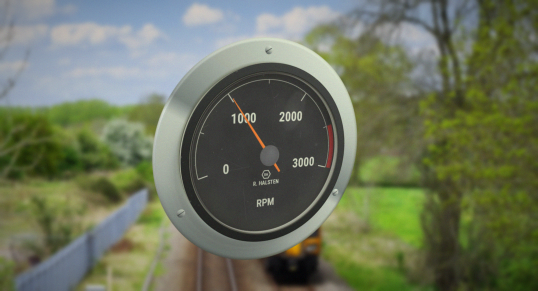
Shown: 1000
